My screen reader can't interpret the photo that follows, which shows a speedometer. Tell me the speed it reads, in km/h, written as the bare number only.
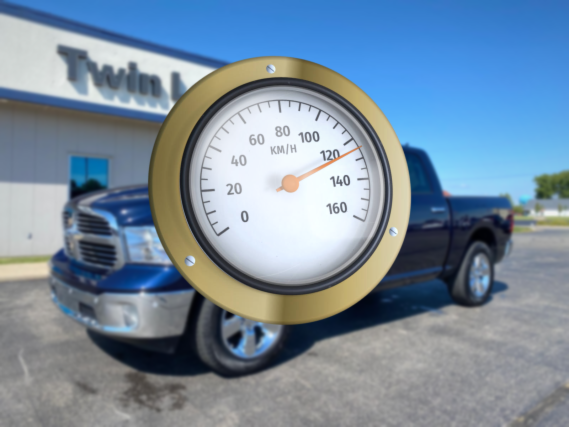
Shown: 125
